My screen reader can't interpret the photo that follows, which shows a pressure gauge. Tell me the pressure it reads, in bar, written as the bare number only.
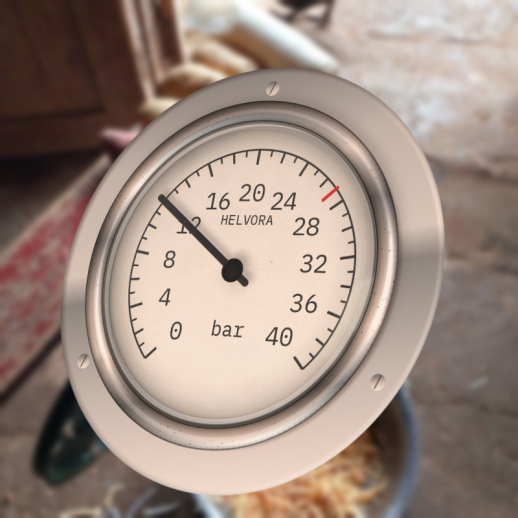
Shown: 12
